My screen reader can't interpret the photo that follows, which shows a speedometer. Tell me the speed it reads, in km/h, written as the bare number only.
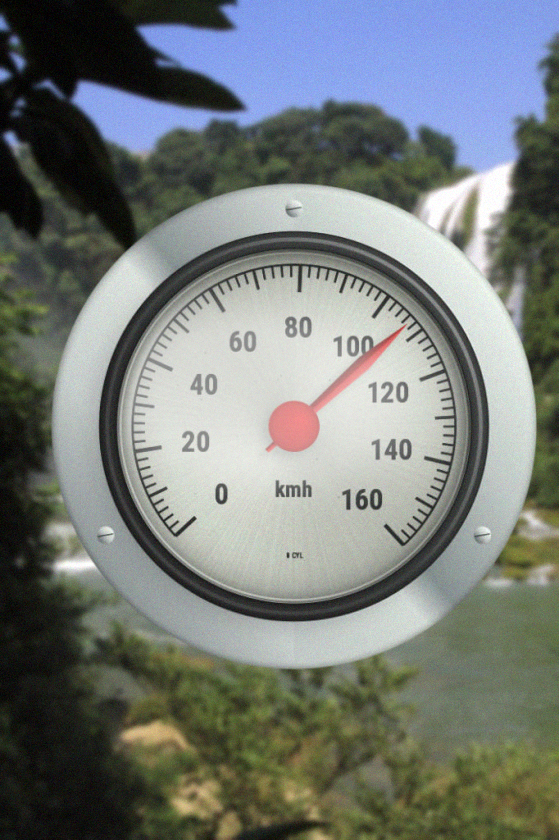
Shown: 107
